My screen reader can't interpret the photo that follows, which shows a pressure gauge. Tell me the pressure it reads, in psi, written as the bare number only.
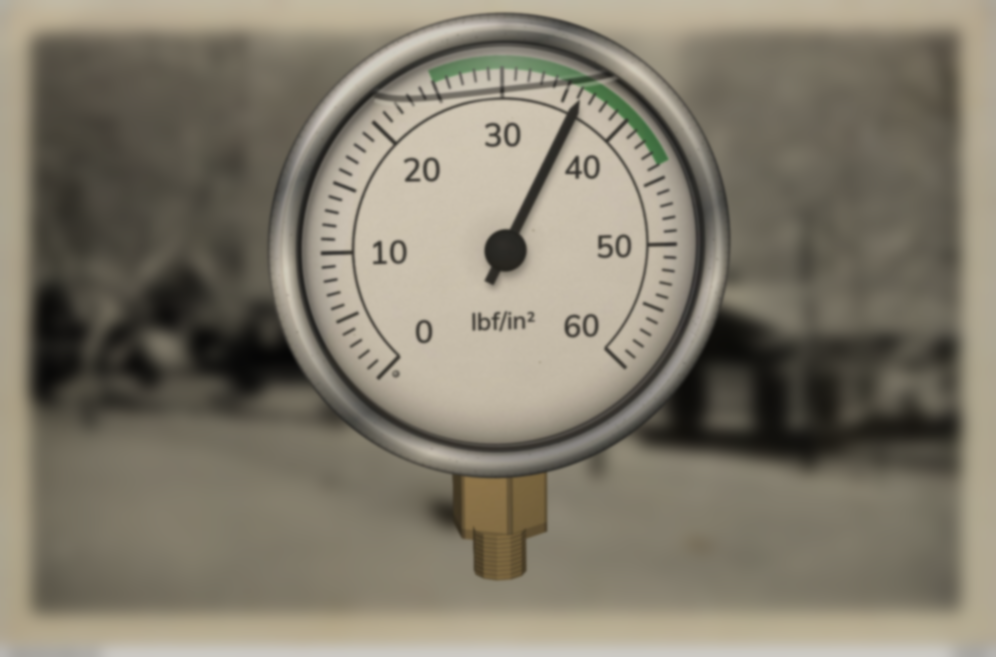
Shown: 36
